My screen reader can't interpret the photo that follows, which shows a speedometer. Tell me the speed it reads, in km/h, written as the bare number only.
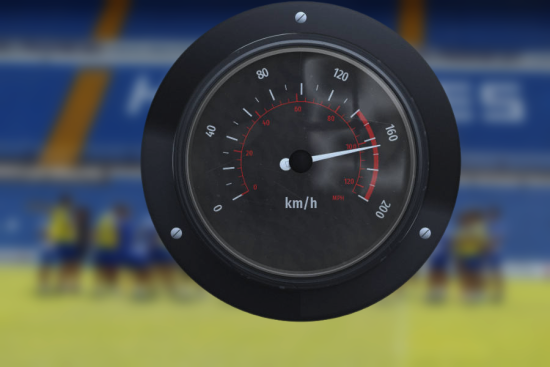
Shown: 165
